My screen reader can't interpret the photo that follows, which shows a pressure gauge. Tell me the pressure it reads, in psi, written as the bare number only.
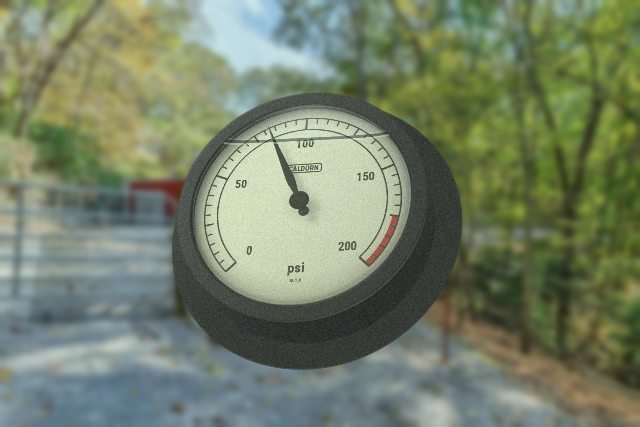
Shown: 82.5
